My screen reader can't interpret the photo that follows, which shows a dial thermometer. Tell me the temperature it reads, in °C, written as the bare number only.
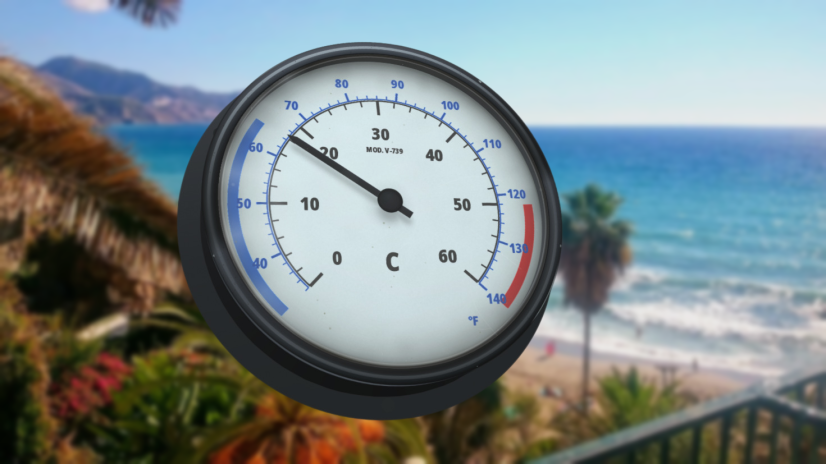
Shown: 18
